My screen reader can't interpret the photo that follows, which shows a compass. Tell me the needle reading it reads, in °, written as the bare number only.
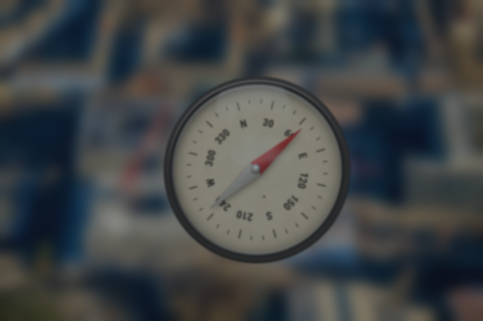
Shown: 65
